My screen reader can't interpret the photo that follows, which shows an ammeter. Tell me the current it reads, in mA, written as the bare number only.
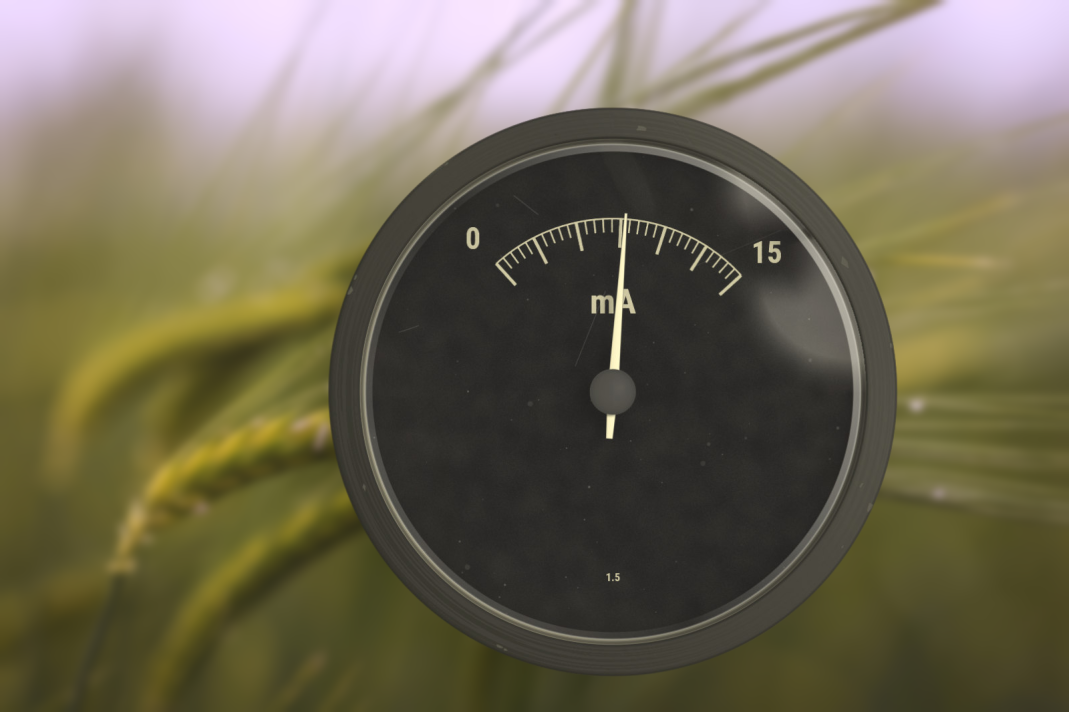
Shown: 7.75
